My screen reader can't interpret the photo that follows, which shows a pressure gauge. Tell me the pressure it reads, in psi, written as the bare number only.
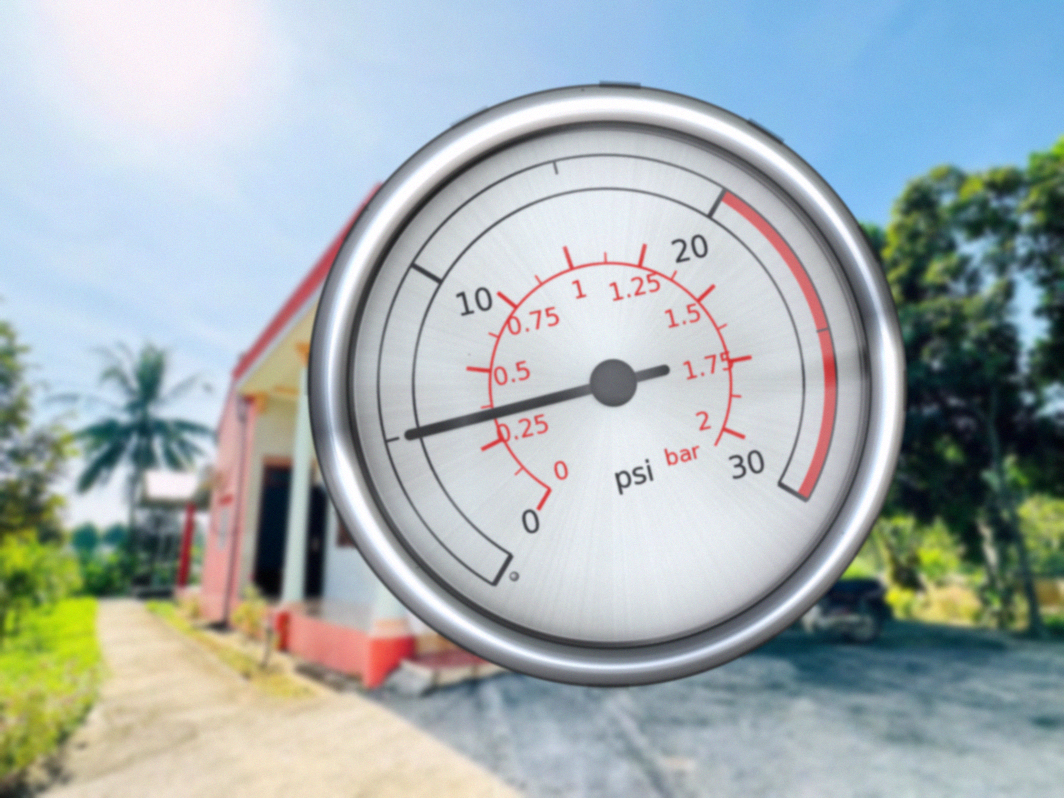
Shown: 5
